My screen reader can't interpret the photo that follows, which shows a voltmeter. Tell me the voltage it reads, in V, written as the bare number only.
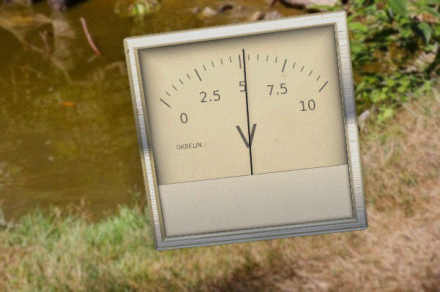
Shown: 5.25
